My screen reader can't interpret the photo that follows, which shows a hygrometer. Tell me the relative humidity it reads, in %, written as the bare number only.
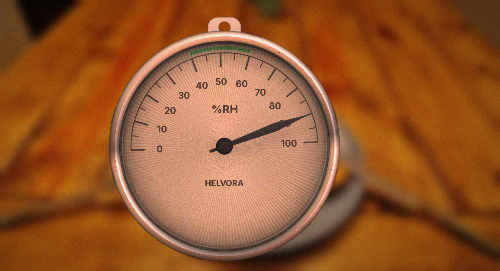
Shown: 90
